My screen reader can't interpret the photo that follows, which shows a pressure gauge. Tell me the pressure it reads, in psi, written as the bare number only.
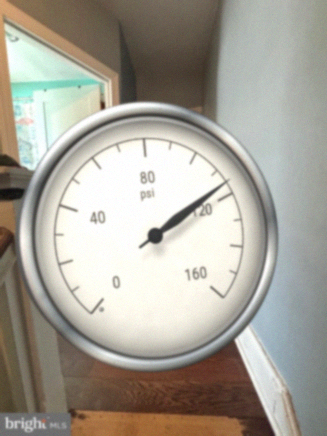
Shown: 115
